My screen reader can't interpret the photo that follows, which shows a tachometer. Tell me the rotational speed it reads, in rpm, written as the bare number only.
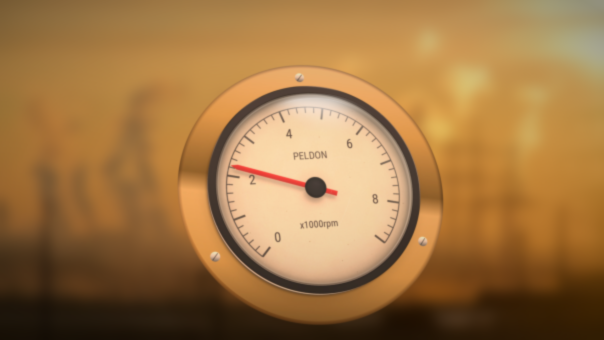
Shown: 2200
